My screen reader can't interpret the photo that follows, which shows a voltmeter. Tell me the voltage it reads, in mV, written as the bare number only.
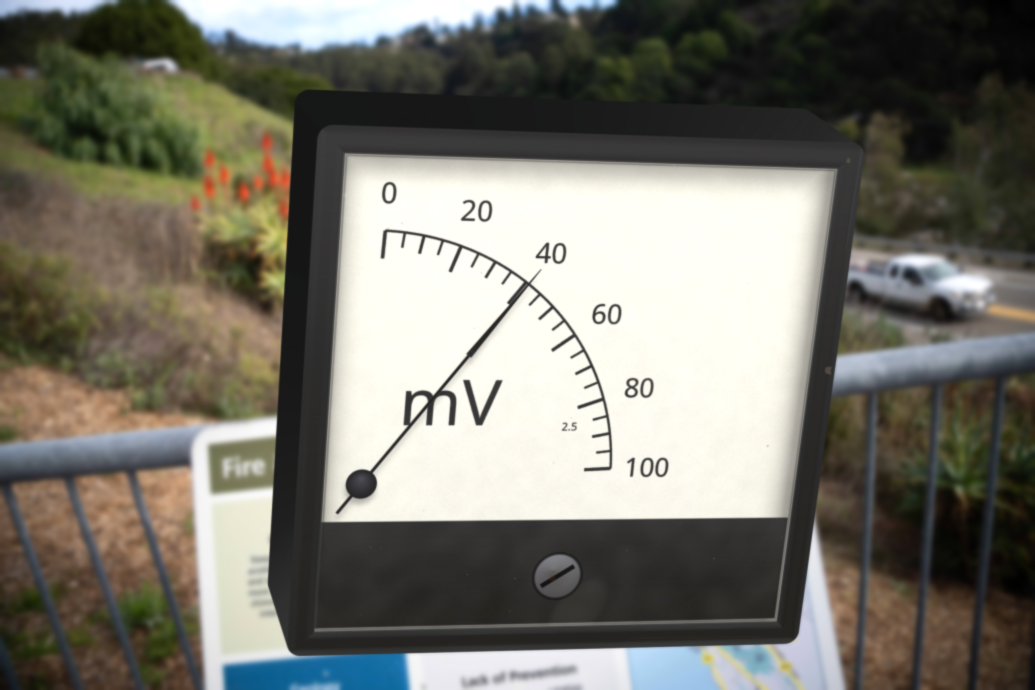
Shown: 40
